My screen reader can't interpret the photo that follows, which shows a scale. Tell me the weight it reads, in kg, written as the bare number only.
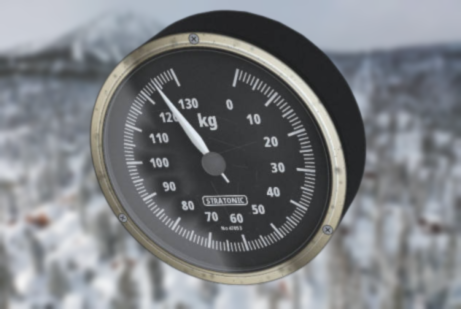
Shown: 125
